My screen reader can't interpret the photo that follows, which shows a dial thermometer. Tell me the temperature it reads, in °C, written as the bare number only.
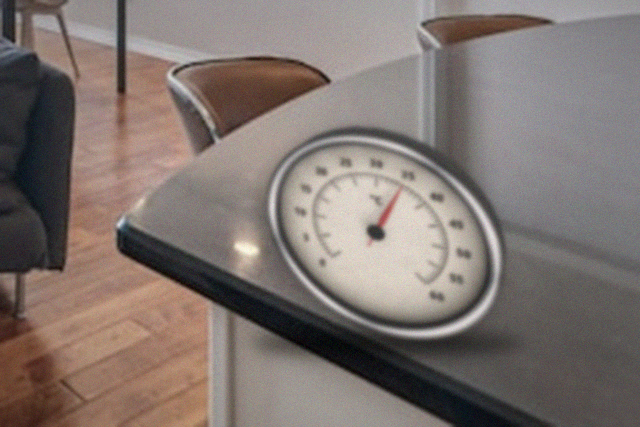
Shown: 35
